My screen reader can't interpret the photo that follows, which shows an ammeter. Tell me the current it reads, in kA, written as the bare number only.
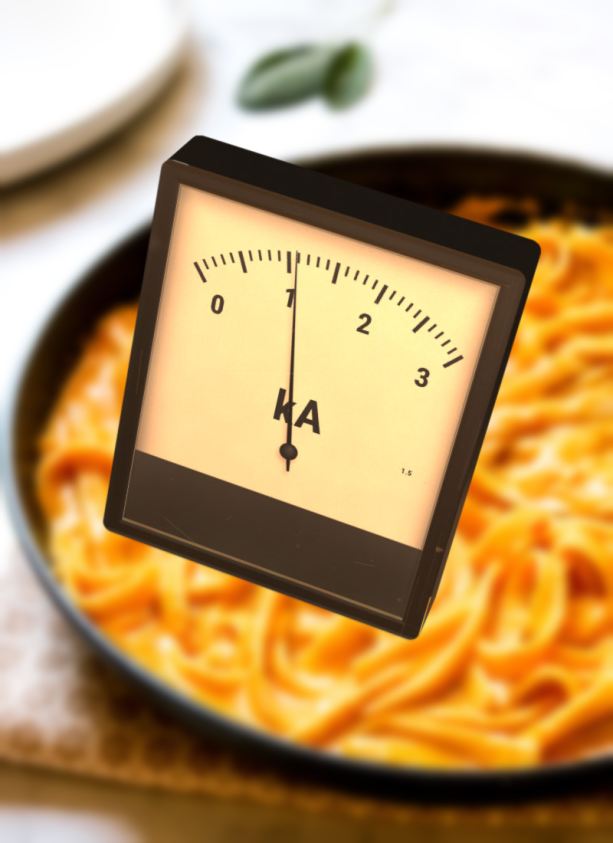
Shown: 1.1
